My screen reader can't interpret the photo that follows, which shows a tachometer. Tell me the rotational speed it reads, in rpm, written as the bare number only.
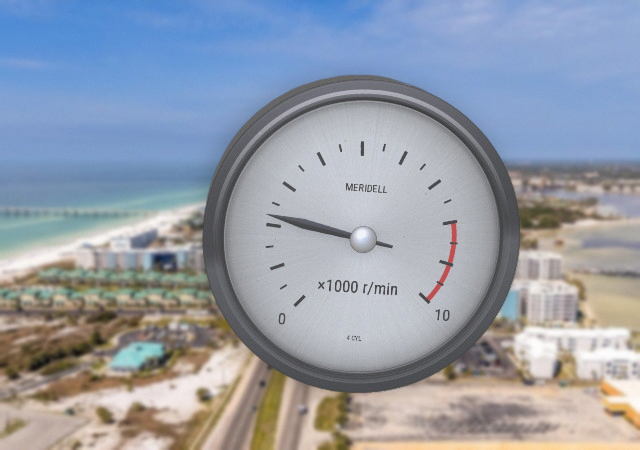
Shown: 2250
